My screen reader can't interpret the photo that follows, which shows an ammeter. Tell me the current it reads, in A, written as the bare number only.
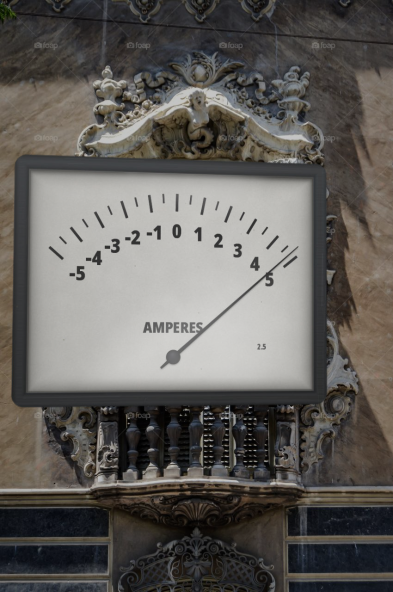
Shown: 4.75
